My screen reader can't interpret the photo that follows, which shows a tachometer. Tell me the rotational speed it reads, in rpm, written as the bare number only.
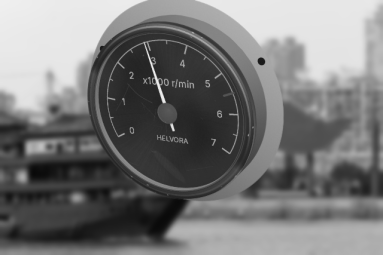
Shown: 3000
